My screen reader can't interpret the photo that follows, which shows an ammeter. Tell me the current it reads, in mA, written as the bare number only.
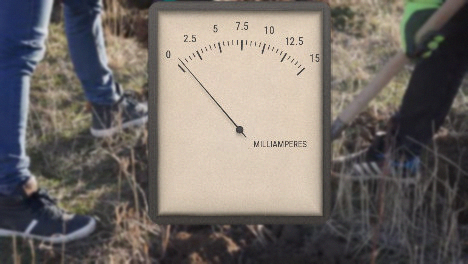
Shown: 0.5
